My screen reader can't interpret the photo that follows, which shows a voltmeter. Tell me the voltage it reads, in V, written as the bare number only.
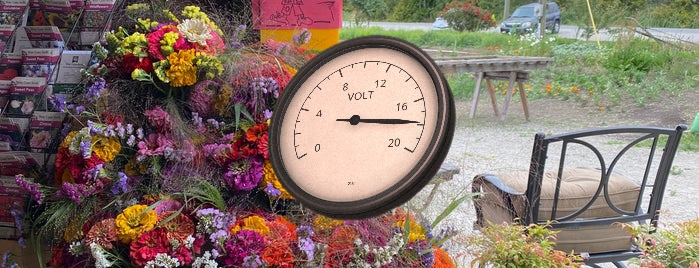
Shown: 18
